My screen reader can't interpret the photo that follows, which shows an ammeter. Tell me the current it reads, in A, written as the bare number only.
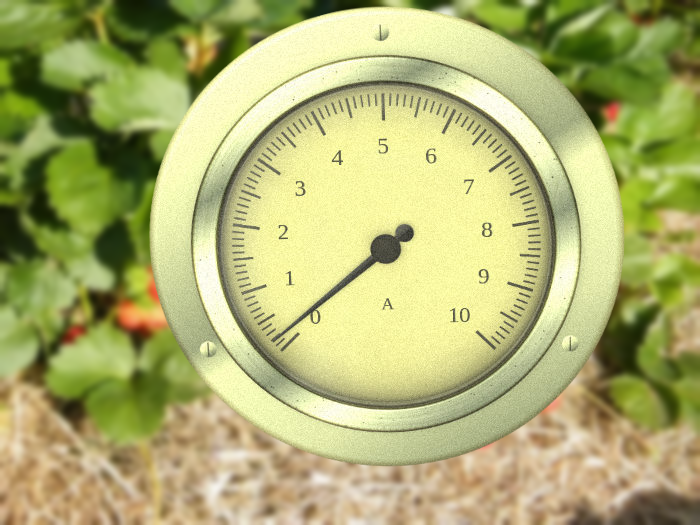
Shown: 0.2
